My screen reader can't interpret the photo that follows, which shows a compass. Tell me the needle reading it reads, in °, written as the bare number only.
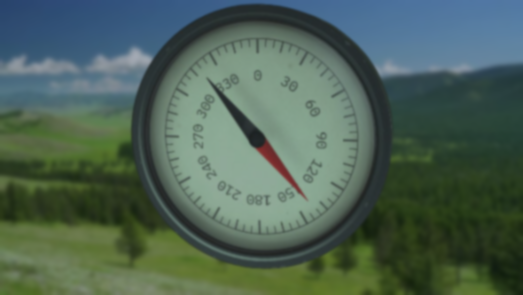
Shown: 140
